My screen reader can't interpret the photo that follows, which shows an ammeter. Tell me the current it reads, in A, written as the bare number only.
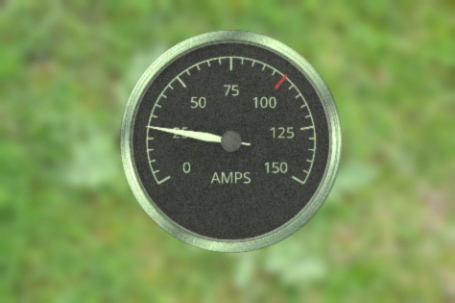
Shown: 25
